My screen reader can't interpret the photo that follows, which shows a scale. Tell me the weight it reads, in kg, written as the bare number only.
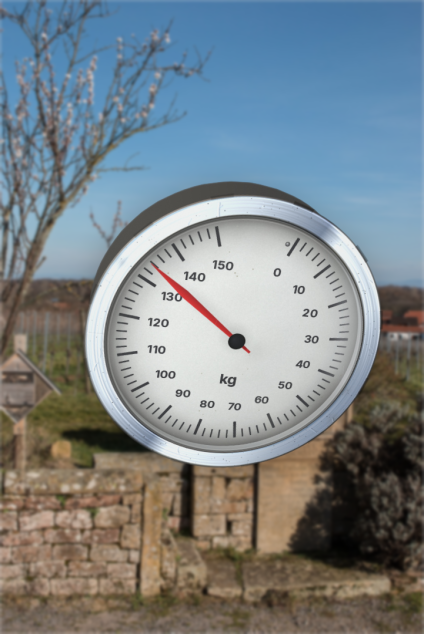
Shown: 134
